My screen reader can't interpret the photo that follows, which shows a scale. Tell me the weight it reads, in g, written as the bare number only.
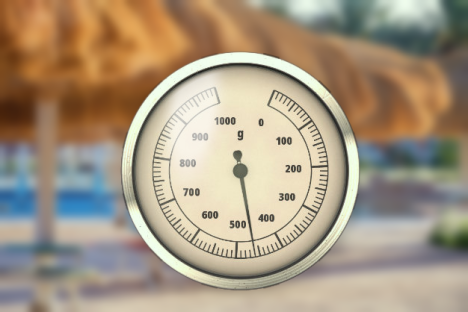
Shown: 460
